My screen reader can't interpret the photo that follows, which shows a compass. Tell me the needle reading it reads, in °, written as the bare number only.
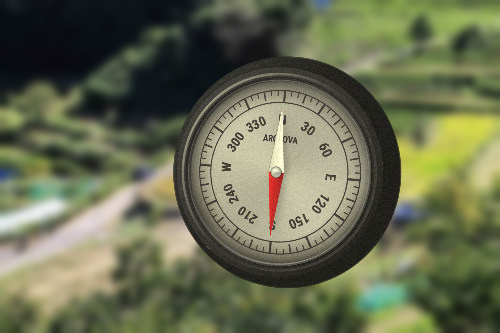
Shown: 180
